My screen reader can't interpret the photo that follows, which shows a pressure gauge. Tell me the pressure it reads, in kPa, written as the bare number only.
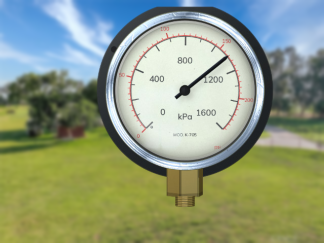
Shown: 1100
